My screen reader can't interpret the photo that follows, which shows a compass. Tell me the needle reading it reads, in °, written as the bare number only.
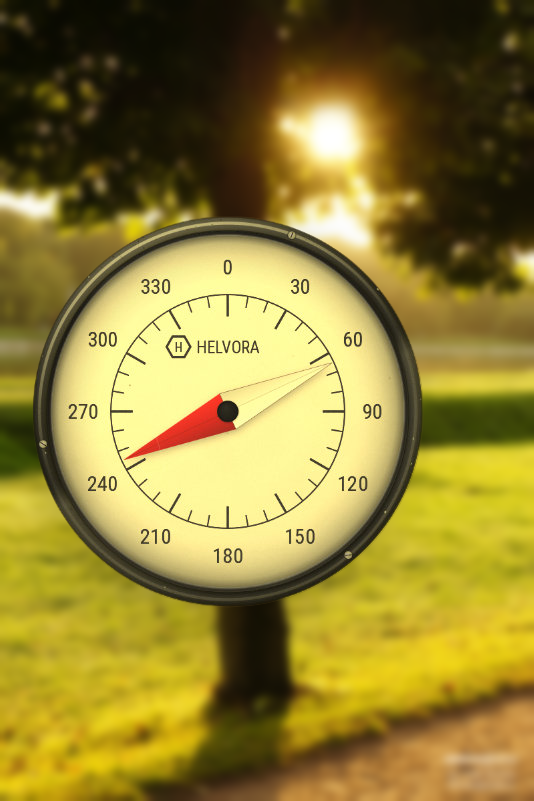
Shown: 245
